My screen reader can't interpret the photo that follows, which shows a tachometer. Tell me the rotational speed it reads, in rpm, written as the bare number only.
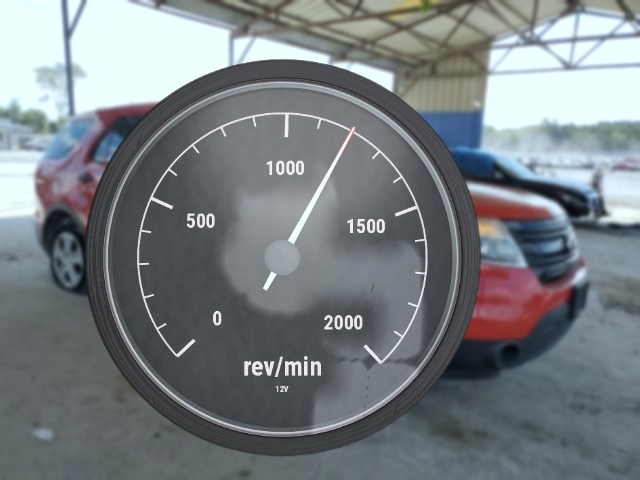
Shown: 1200
